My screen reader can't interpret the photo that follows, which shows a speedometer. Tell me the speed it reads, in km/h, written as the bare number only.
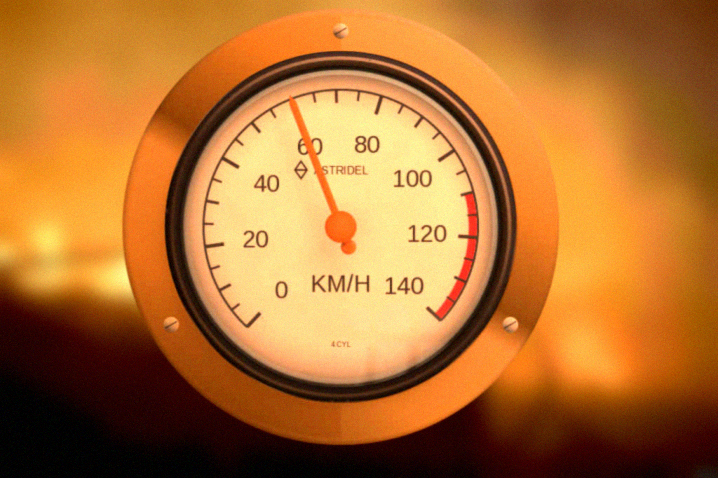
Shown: 60
